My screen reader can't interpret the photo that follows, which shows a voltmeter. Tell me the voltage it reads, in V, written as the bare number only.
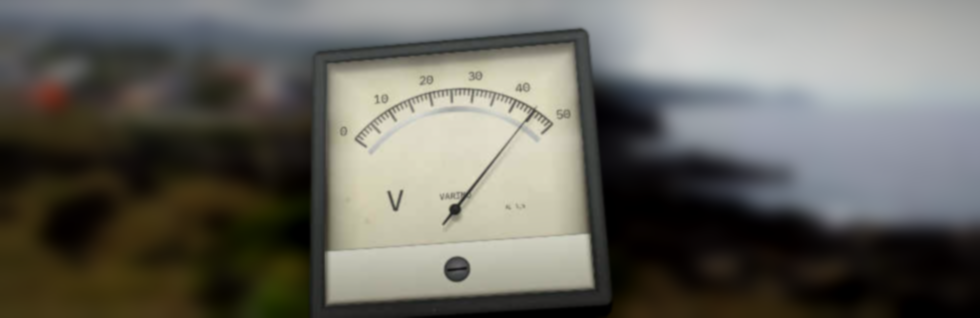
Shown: 45
